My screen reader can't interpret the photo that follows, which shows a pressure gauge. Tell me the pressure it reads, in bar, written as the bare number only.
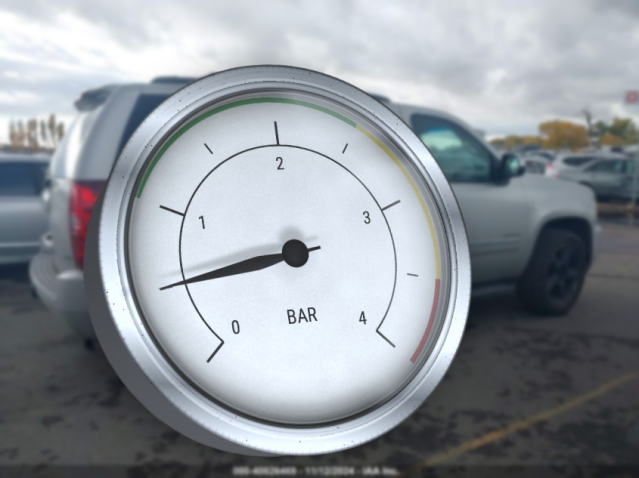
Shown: 0.5
